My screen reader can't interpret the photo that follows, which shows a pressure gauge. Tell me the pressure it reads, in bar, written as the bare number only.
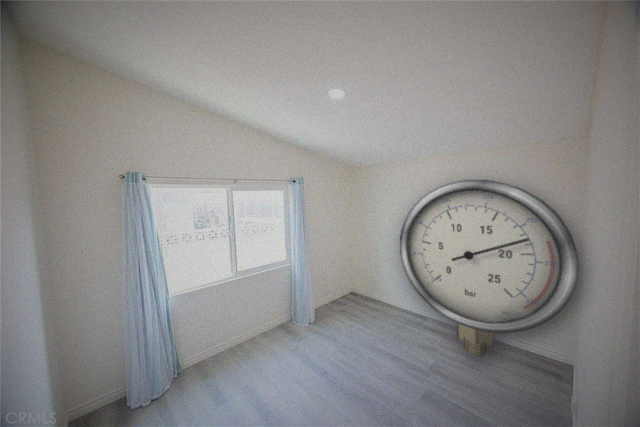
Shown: 18.5
